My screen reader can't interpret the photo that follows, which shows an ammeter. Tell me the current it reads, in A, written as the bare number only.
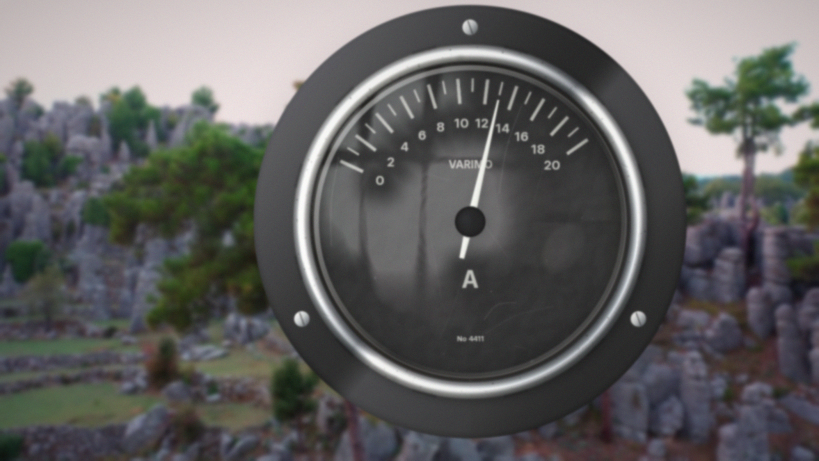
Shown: 13
